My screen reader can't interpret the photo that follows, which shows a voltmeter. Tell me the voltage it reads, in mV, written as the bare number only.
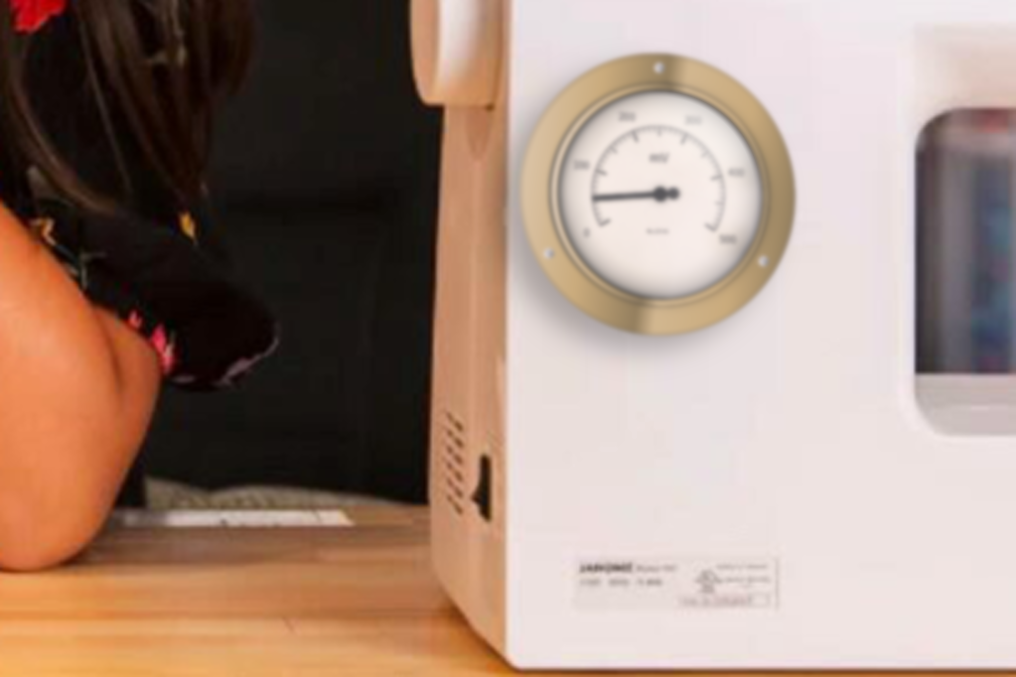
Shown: 50
